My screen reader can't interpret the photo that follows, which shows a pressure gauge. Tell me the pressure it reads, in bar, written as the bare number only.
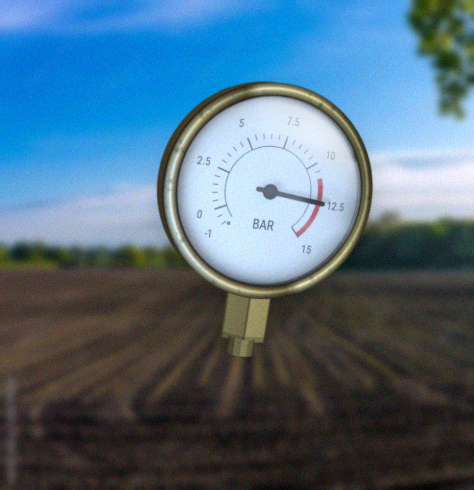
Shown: 12.5
